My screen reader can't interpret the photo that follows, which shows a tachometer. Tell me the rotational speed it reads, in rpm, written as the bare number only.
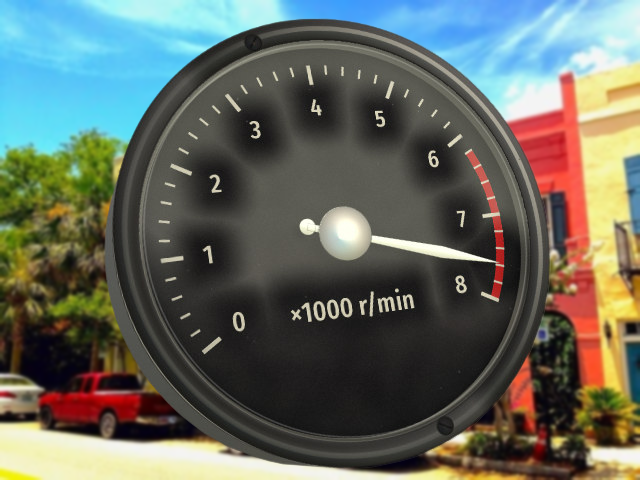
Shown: 7600
